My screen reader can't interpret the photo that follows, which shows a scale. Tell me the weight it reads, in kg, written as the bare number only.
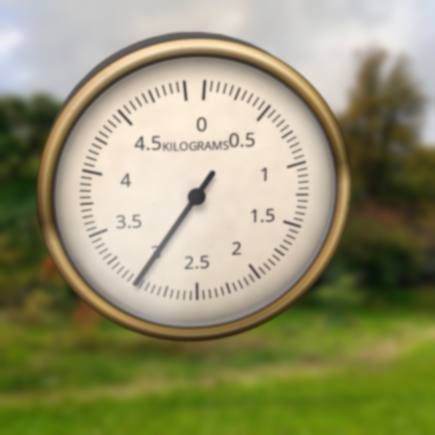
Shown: 3
